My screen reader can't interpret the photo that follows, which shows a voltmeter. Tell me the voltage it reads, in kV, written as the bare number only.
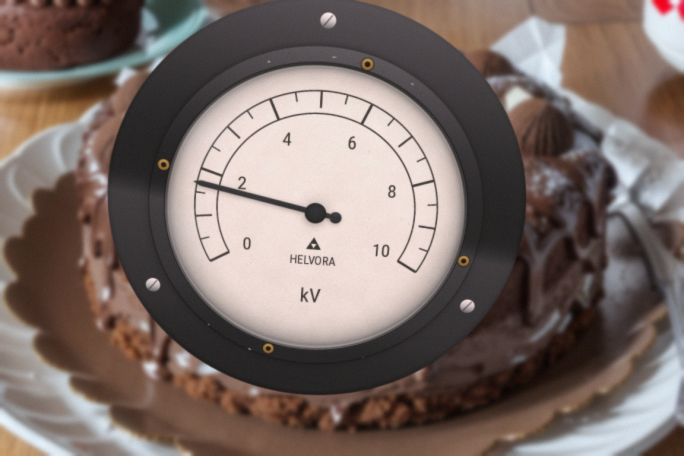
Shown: 1.75
